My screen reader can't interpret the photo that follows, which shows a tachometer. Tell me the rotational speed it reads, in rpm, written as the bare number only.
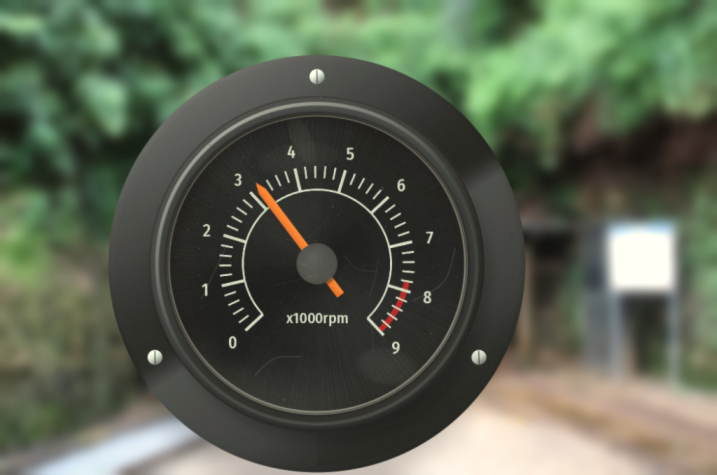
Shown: 3200
